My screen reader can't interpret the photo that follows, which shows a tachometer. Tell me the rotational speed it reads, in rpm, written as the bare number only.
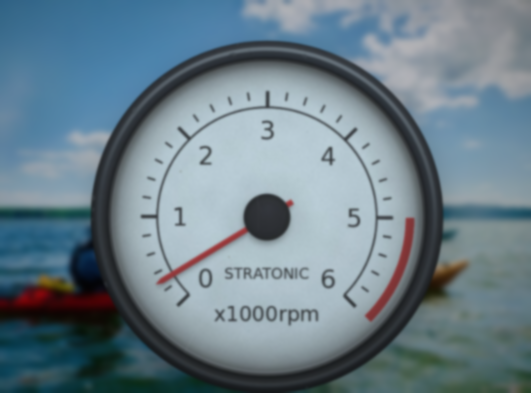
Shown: 300
